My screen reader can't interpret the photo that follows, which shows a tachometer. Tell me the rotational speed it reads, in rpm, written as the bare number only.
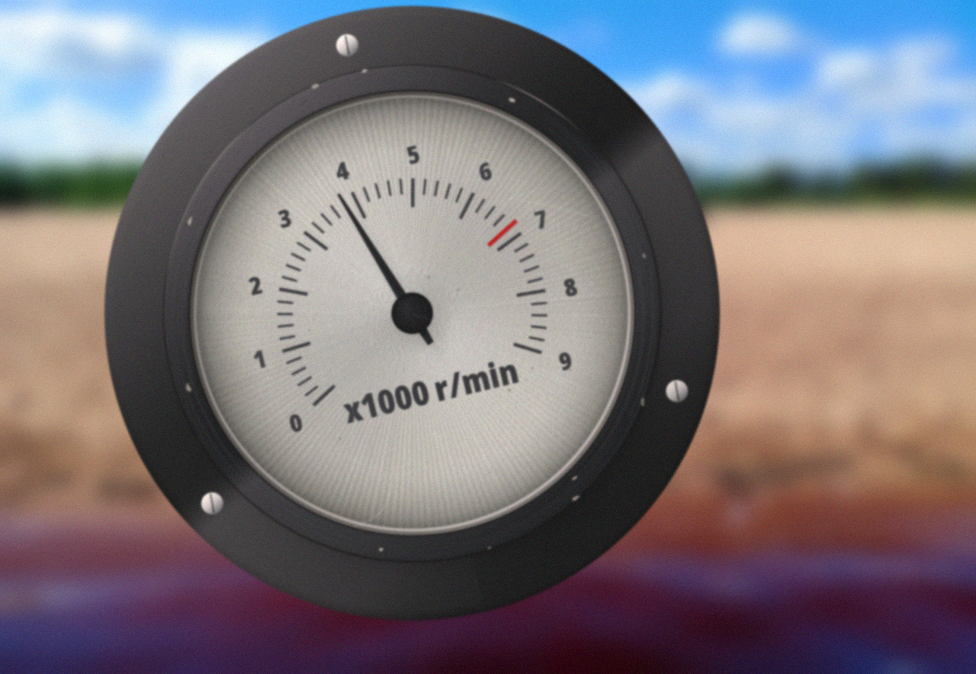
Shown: 3800
